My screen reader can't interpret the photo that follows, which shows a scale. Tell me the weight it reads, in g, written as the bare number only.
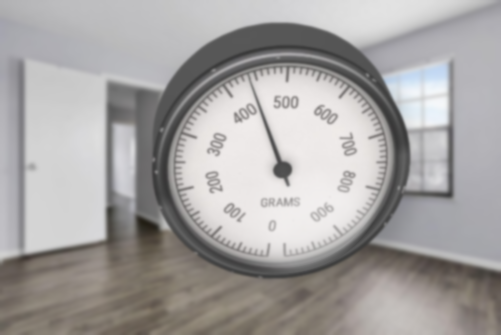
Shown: 440
